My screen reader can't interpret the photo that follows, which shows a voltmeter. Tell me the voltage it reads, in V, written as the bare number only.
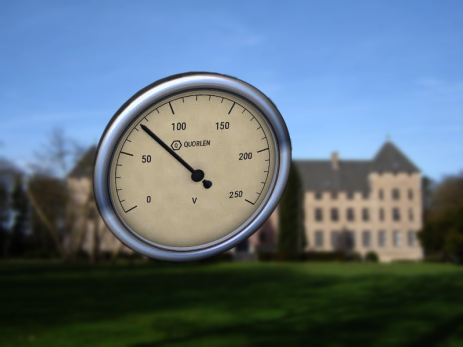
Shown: 75
